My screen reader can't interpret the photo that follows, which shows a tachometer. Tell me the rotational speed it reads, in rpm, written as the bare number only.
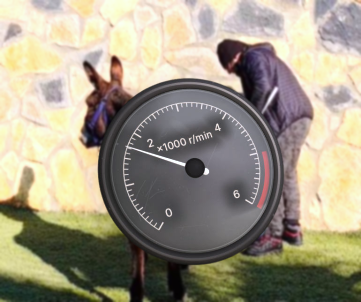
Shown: 1700
